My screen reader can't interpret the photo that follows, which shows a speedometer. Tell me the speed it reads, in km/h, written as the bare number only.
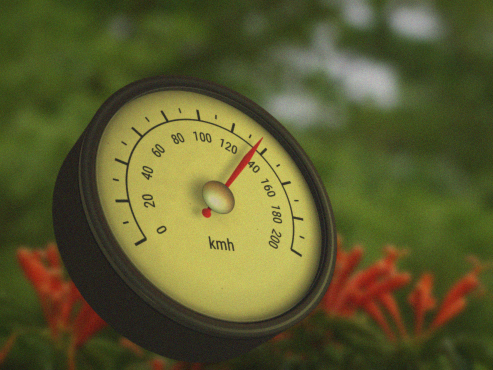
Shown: 135
